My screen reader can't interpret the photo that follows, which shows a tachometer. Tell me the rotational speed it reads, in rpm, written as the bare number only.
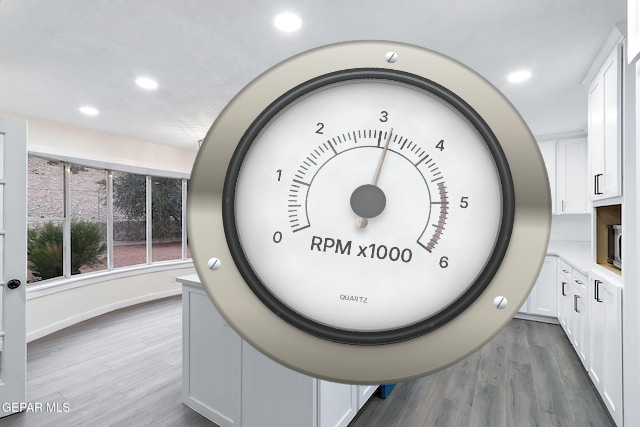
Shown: 3200
